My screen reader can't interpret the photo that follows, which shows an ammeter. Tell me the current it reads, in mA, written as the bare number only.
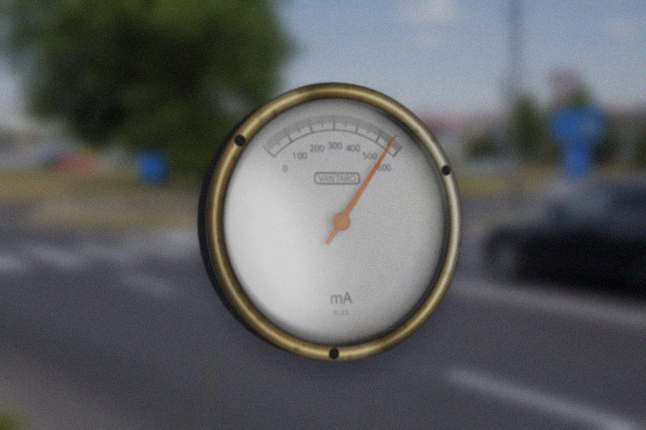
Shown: 550
